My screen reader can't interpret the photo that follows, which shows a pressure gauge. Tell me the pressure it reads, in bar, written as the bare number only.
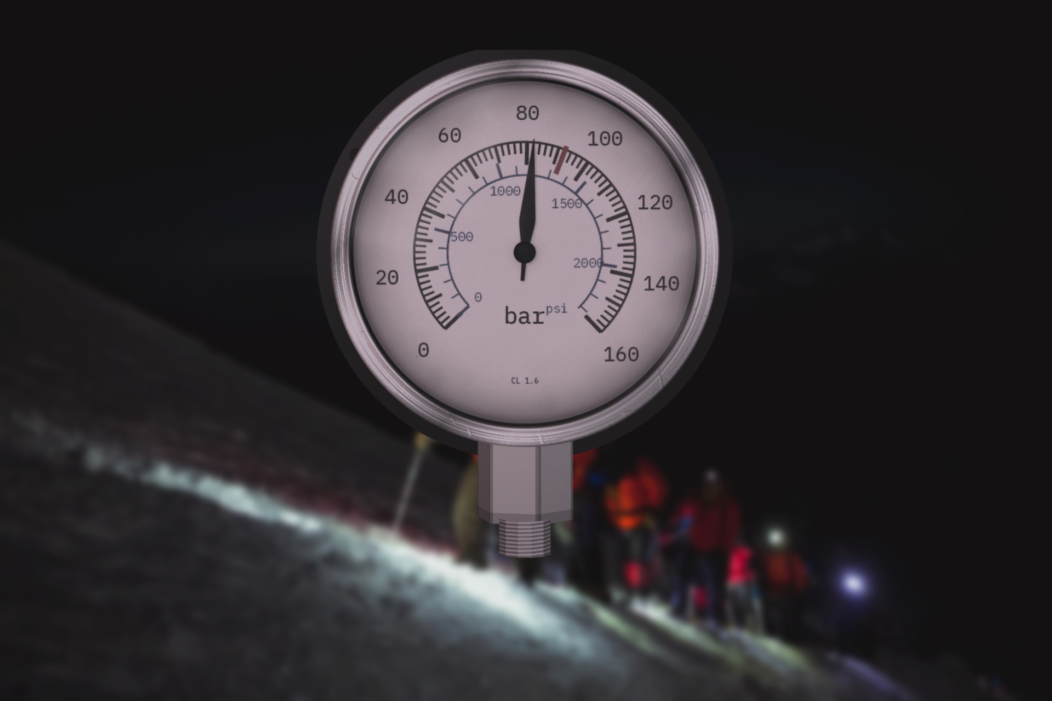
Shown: 82
